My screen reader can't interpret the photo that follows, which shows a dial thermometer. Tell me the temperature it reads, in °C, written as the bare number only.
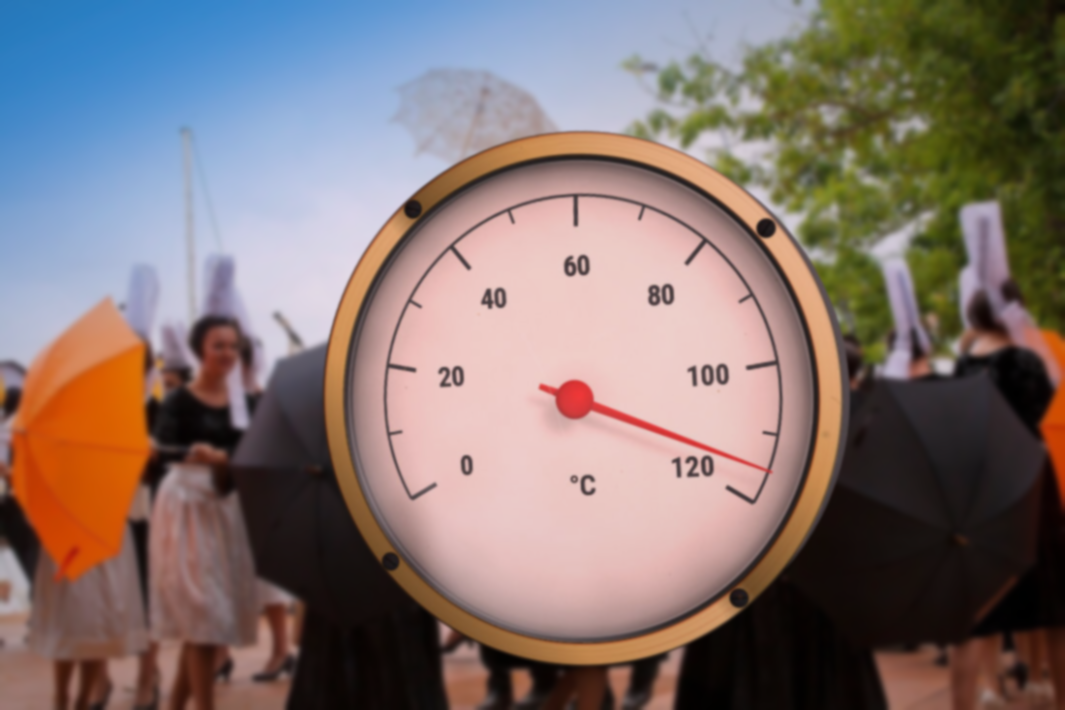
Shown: 115
